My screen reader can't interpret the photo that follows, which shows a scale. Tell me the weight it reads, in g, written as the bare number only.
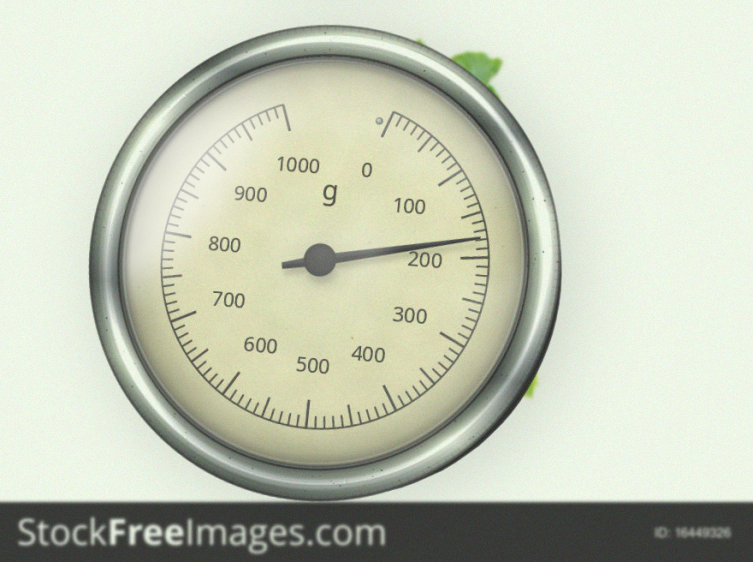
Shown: 180
